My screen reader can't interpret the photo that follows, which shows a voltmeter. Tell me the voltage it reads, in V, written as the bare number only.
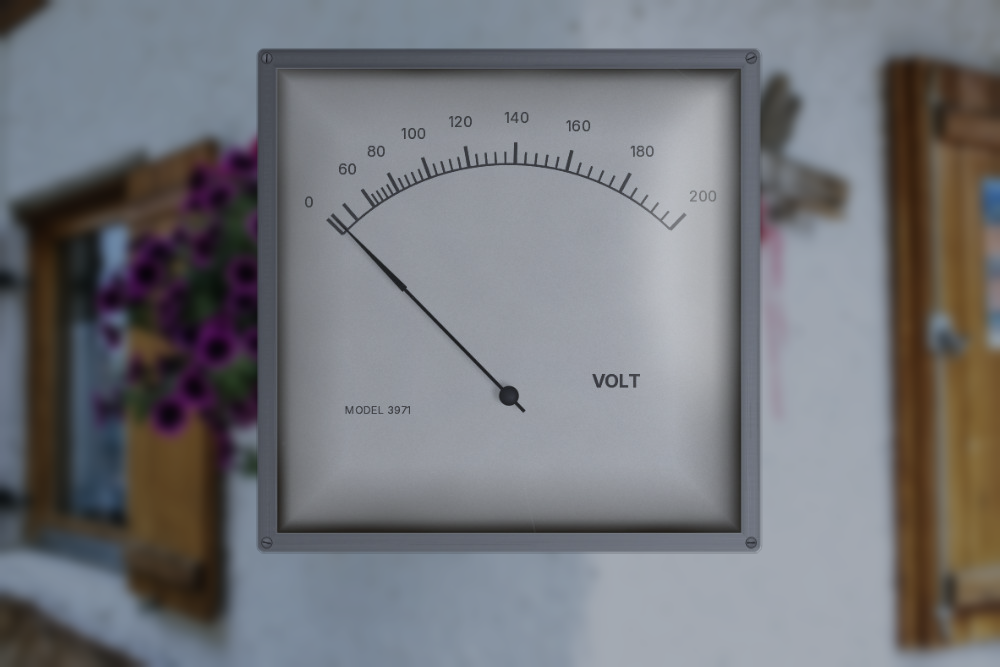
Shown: 20
